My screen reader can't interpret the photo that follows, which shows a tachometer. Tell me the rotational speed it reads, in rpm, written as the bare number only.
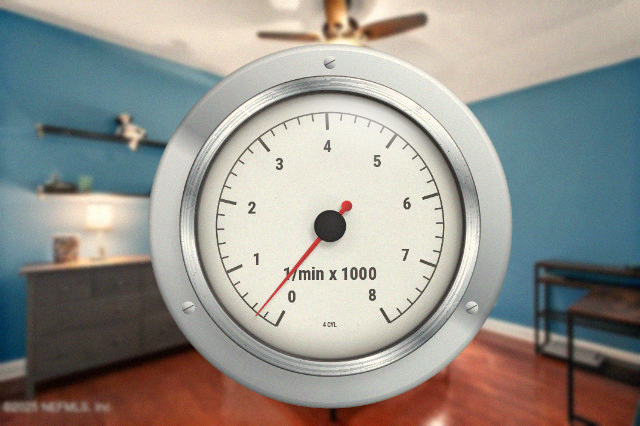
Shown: 300
